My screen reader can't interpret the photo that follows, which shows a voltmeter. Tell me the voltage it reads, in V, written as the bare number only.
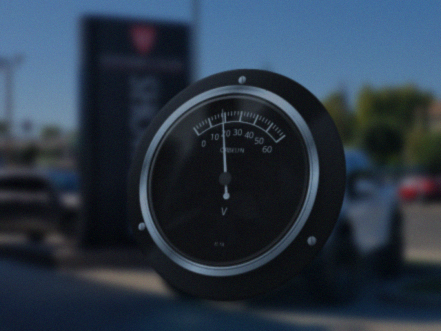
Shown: 20
